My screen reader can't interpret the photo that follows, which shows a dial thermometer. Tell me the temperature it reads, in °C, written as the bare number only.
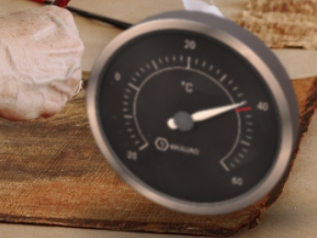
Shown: 38
